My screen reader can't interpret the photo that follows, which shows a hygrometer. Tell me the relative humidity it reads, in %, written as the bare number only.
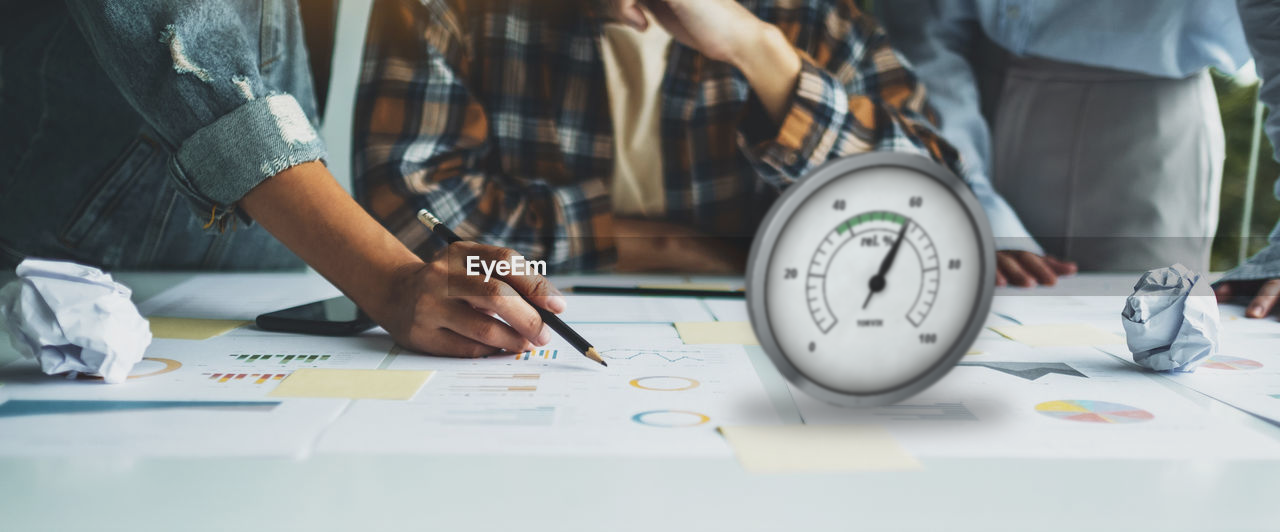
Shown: 60
